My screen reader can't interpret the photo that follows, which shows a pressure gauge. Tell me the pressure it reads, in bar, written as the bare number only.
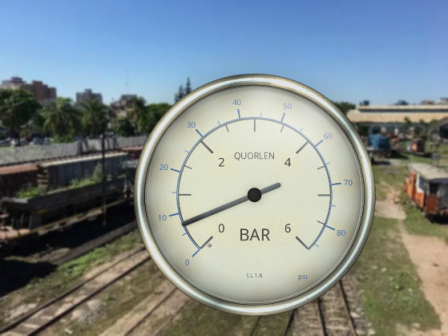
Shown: 0.5
